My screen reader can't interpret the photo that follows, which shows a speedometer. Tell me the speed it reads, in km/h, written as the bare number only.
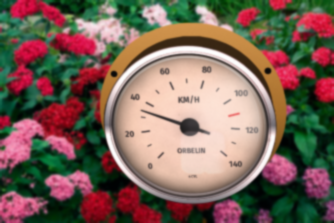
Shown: 35
